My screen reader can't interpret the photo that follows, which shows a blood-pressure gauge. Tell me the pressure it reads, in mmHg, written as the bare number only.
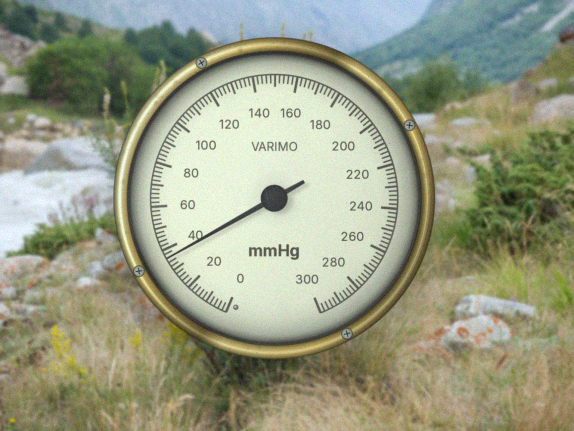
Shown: 36
